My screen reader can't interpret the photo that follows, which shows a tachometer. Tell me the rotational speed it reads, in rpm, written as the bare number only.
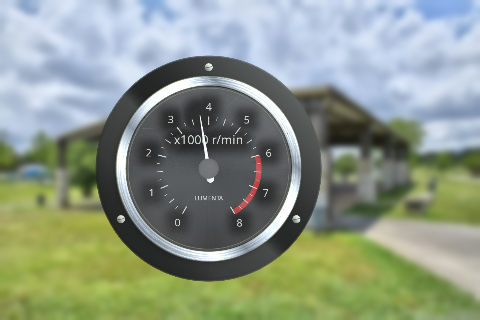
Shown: 3750
